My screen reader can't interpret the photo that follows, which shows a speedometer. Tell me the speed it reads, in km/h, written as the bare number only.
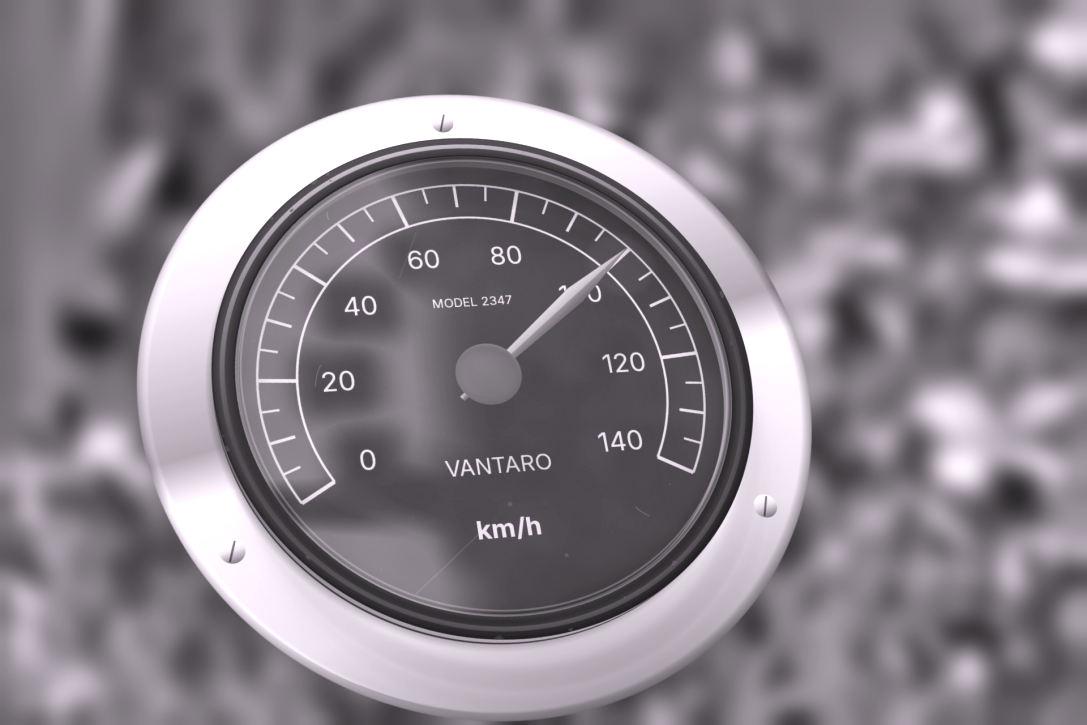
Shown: 100
